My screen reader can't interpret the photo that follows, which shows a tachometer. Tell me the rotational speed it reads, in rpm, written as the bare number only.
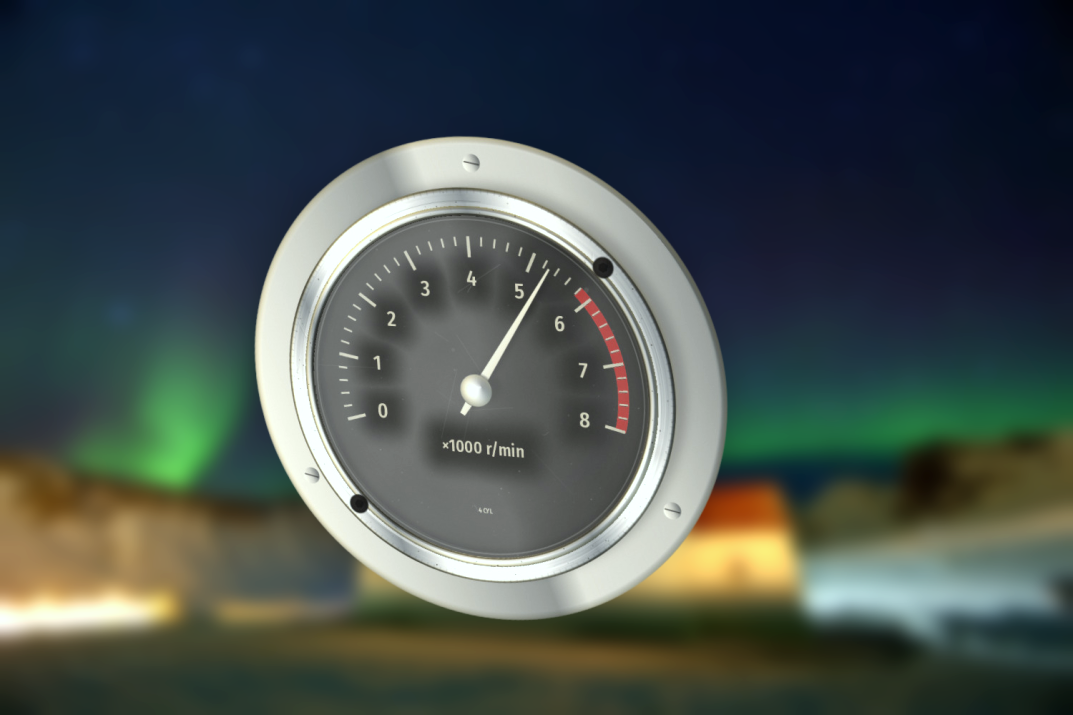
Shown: 5300
